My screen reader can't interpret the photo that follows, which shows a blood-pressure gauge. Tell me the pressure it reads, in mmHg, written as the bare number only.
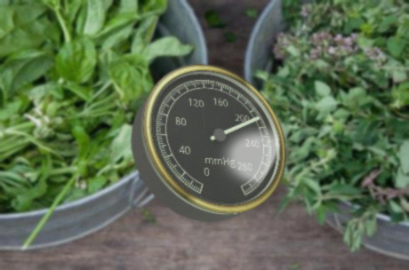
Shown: 210
